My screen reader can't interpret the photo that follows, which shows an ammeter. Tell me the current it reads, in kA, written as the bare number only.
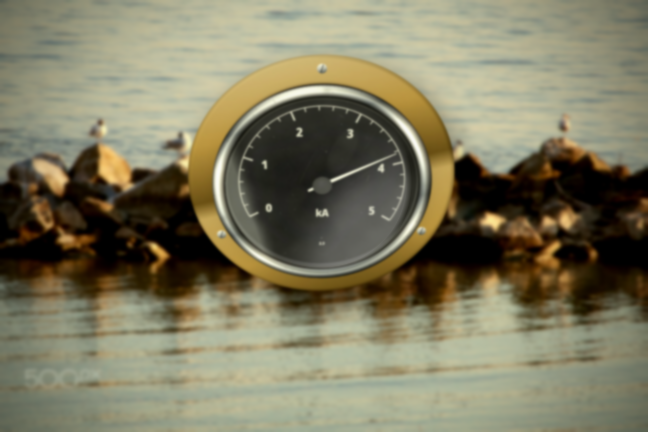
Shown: 3.8
